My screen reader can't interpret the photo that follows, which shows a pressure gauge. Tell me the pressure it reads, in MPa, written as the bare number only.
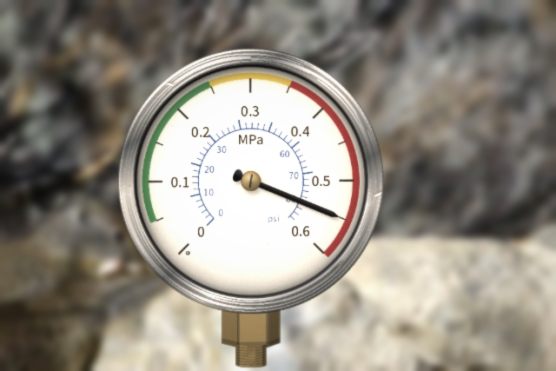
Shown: 0.55
